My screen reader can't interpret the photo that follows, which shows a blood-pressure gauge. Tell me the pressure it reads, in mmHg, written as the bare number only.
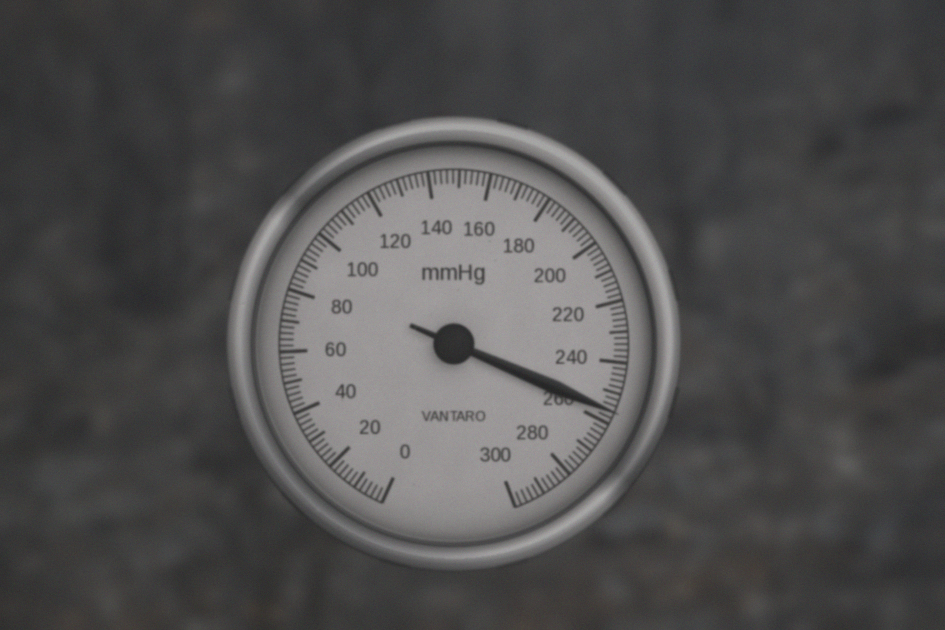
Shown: 256
